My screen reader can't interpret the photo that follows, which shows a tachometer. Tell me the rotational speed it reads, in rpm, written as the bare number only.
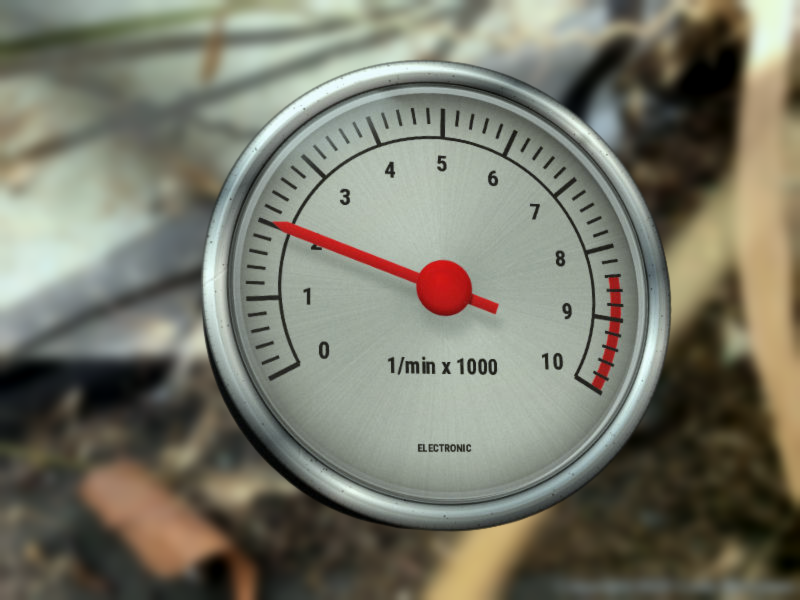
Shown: 2000
